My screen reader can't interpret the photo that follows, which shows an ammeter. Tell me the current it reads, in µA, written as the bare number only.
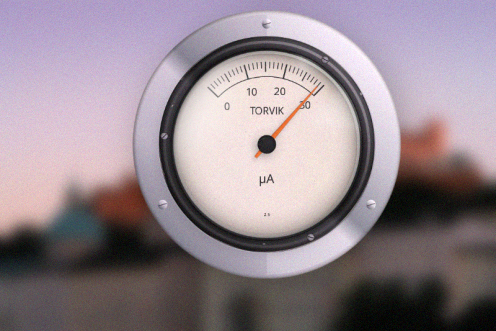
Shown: 29
